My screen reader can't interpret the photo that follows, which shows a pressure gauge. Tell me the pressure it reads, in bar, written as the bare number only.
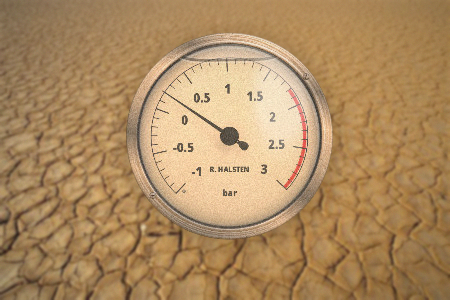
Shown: 0.2
